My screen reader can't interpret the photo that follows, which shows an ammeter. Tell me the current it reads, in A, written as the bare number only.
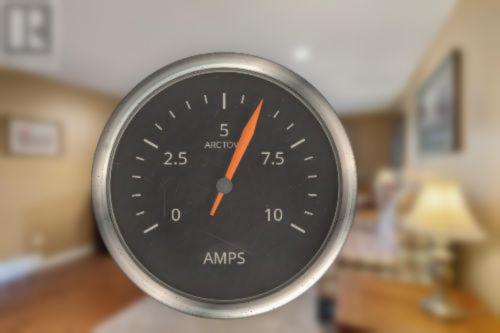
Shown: 6
